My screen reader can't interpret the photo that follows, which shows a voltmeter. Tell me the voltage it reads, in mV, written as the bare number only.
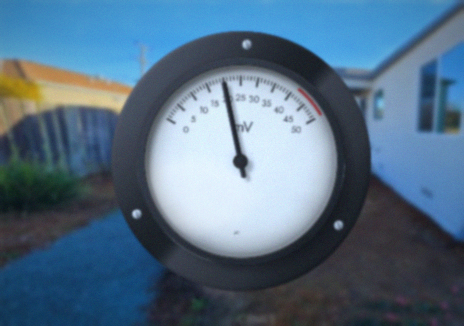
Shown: 20
